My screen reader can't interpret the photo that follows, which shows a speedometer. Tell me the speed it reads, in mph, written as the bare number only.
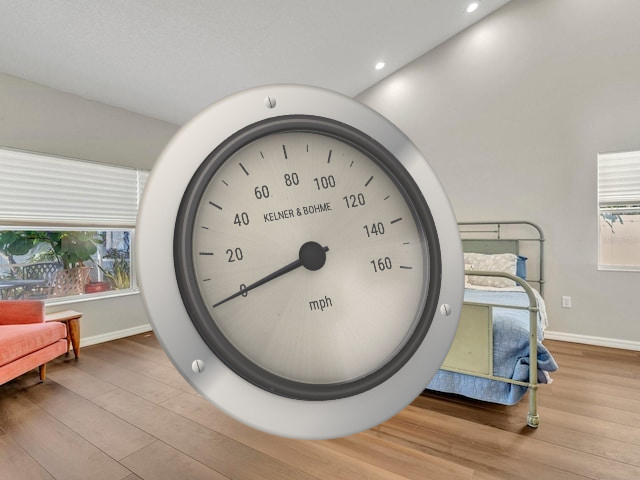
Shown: 0
